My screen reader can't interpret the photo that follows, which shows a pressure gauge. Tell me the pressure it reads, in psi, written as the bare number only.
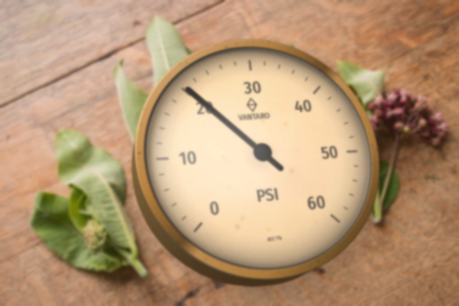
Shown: 20
